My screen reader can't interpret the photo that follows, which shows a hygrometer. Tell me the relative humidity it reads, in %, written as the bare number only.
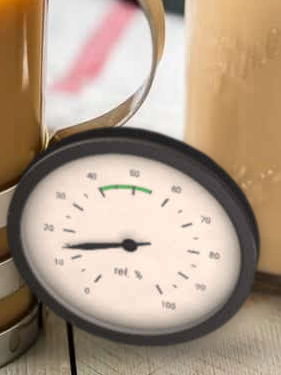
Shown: 15
